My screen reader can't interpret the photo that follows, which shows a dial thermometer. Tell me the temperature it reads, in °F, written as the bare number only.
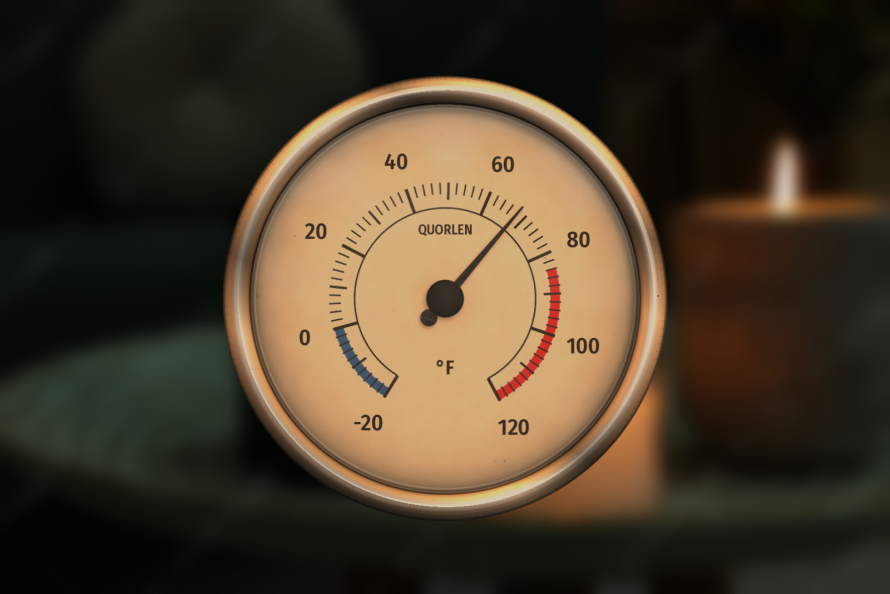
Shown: 68
